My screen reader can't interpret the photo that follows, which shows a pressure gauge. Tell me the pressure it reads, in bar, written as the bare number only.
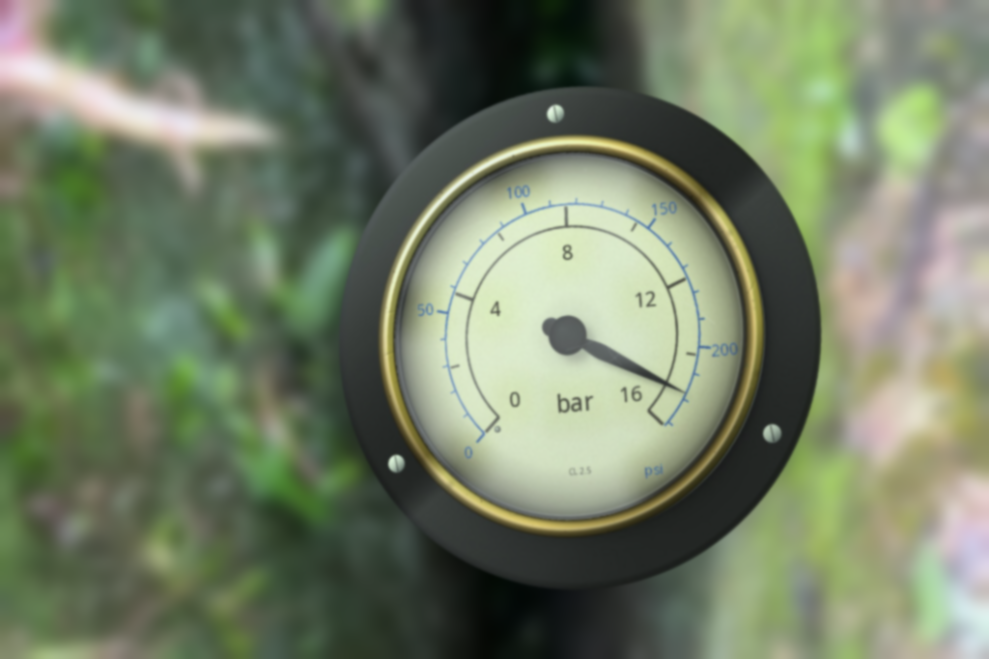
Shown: 15
